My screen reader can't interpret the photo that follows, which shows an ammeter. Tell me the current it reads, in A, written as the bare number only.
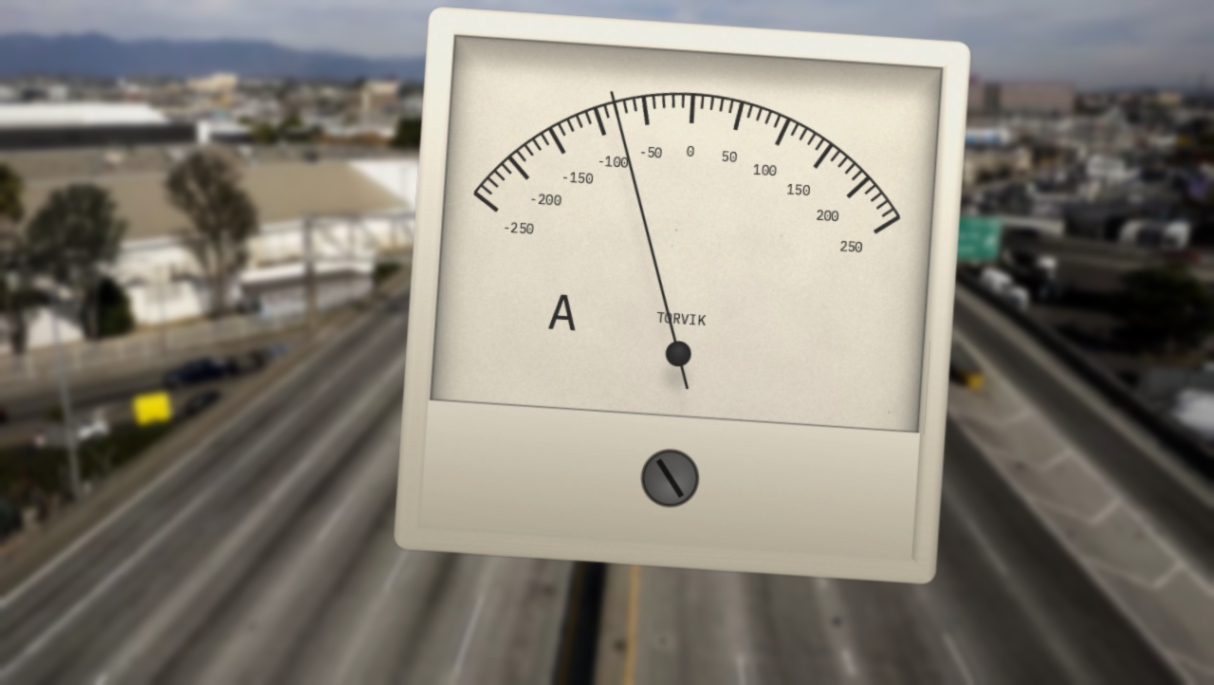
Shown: -80
